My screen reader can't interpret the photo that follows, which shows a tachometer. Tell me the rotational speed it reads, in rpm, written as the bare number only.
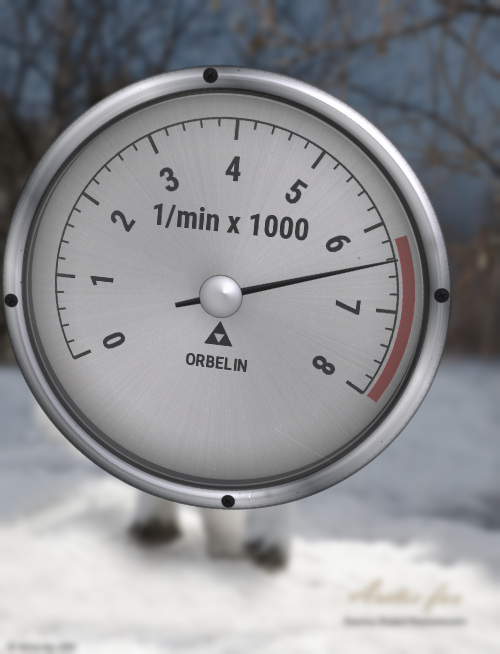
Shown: 6400
